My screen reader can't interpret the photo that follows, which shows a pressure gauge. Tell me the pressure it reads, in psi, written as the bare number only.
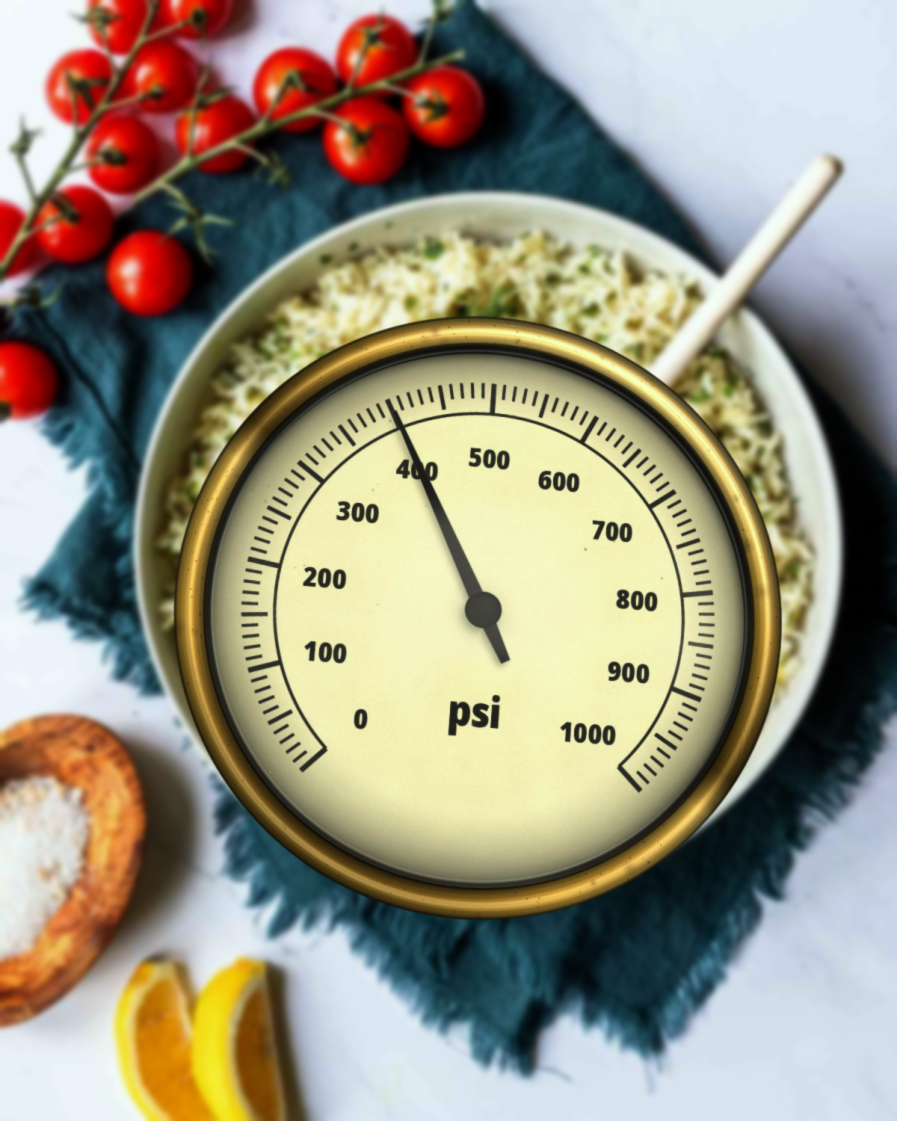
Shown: 400
